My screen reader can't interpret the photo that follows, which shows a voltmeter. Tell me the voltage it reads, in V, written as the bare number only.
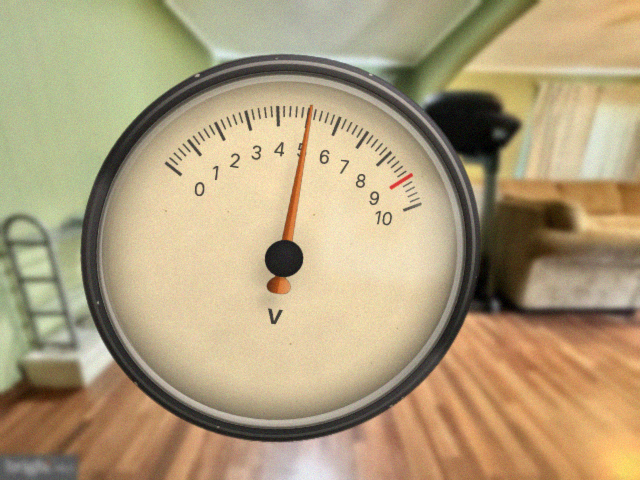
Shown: 5
